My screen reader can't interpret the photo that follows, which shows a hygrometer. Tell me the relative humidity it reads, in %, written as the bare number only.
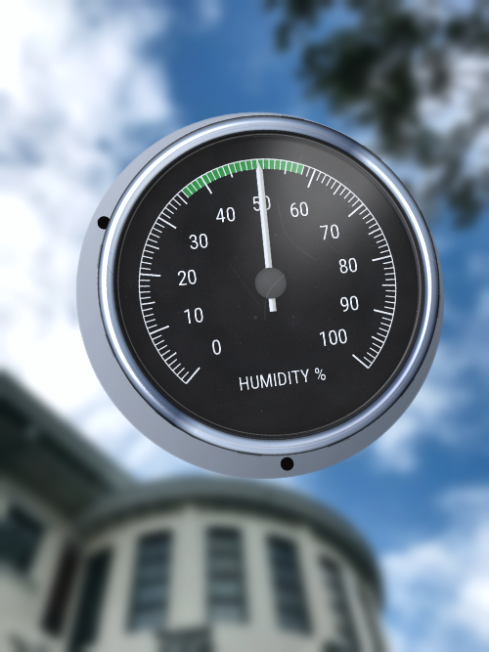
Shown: 50
